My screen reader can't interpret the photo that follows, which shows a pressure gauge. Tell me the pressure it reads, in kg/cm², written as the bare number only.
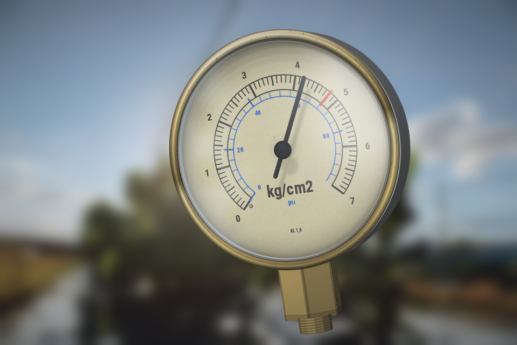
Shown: 4.2
